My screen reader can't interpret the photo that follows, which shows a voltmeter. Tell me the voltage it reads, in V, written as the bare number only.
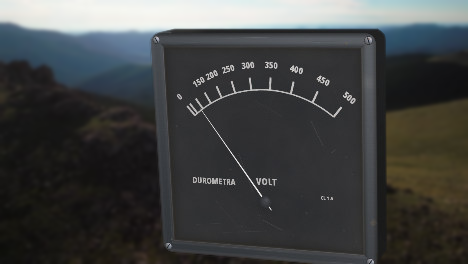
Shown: 100
